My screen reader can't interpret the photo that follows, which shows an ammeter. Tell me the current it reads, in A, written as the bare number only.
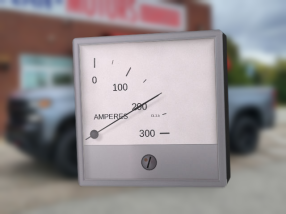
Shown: 200
